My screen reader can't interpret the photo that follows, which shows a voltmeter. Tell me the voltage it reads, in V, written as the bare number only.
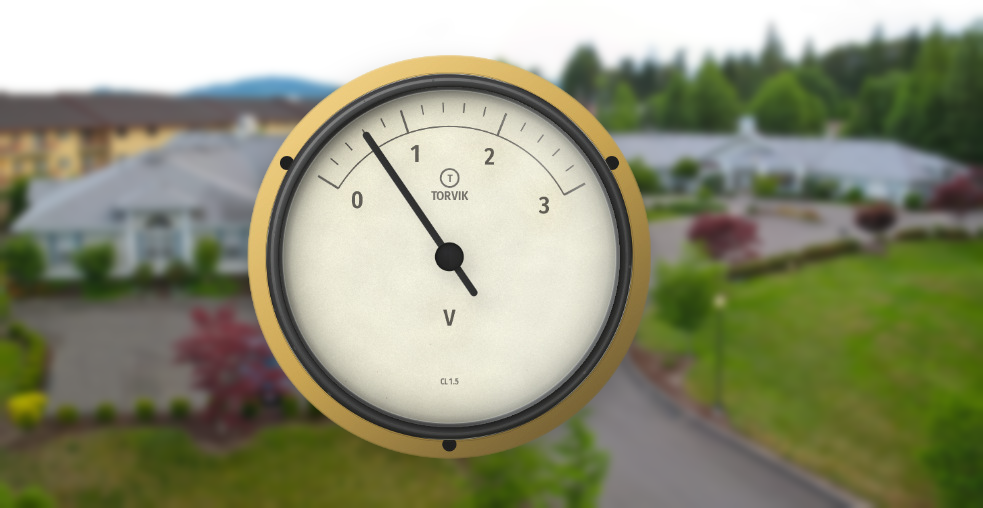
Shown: 0.6
